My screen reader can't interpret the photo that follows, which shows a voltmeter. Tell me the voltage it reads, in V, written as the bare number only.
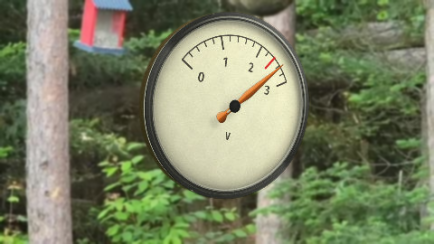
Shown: 2.6
